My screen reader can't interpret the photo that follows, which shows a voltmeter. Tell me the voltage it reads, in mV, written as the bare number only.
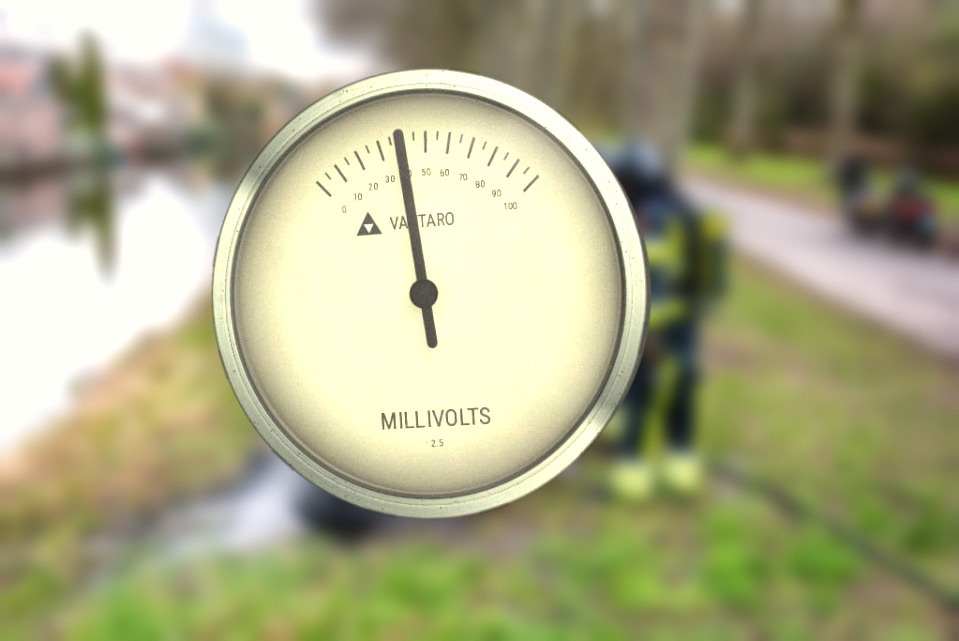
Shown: 40
